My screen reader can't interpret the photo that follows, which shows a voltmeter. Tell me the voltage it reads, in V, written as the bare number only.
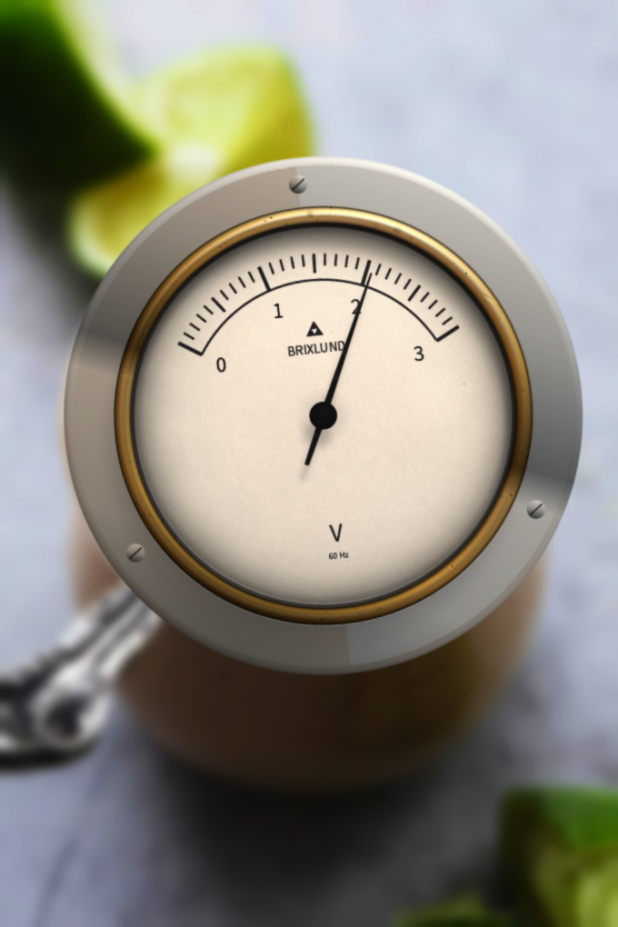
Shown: 2.05
